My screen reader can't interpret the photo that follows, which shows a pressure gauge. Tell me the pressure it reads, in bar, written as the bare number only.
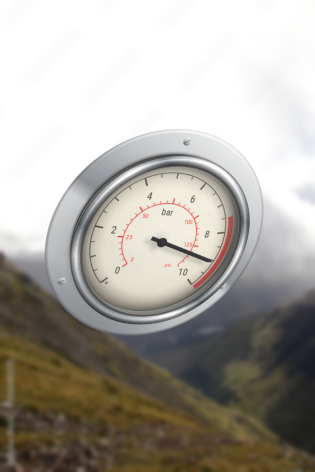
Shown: 9
